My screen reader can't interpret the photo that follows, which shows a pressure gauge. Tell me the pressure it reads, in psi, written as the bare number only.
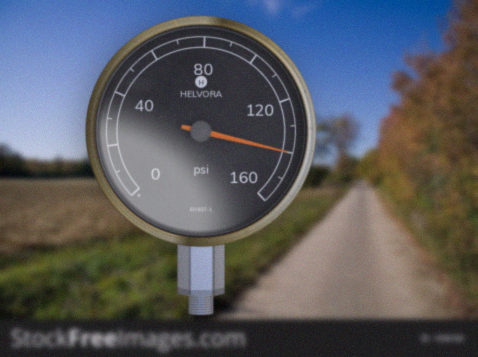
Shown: 140
